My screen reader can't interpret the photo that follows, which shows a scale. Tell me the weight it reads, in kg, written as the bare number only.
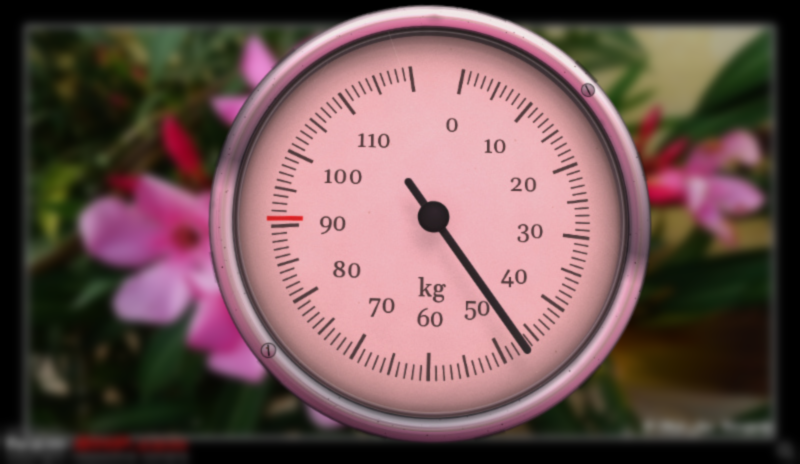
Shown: 47
